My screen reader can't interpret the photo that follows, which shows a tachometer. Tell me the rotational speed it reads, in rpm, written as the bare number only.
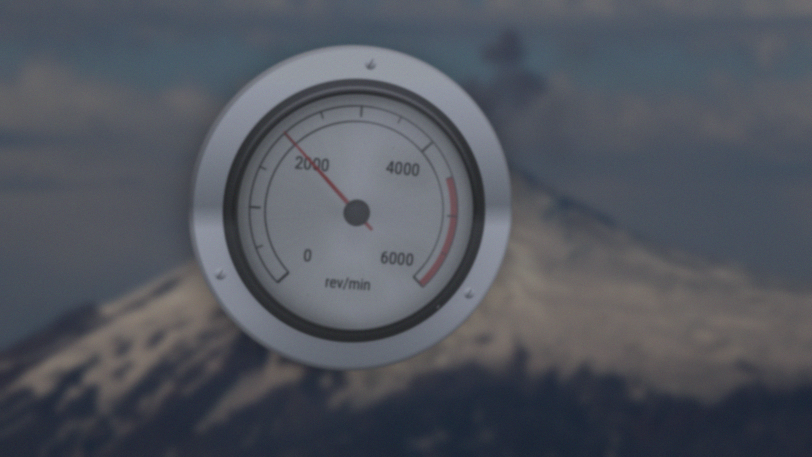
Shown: 2000
